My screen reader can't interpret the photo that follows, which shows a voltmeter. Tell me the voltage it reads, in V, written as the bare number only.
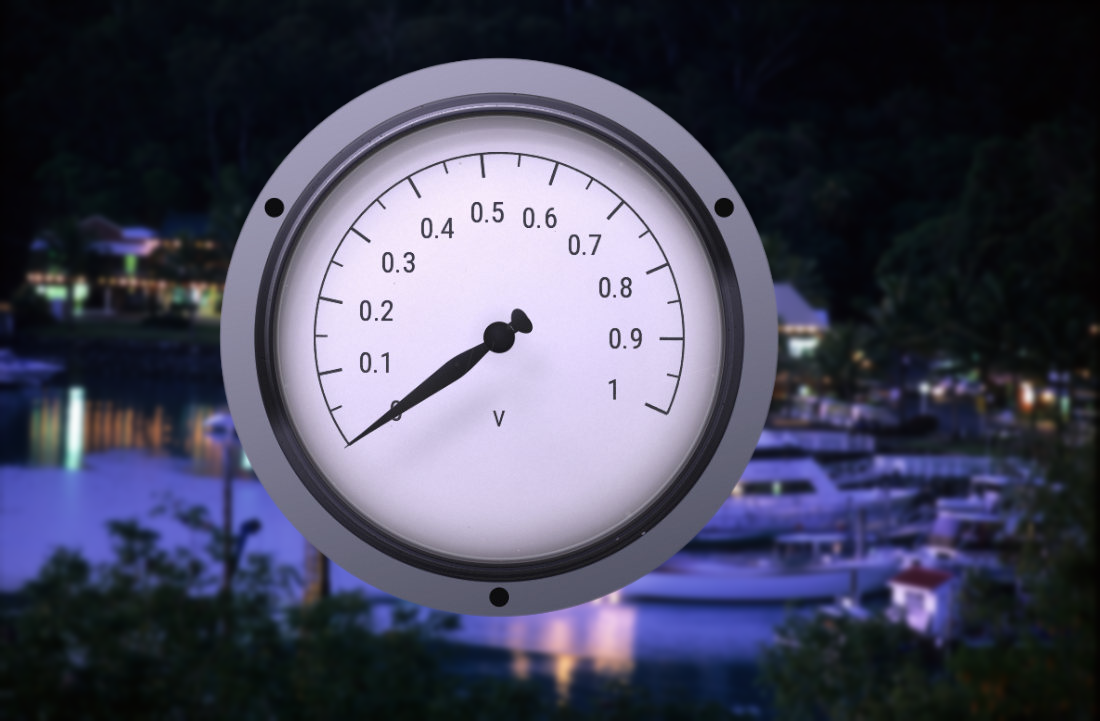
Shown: 0
